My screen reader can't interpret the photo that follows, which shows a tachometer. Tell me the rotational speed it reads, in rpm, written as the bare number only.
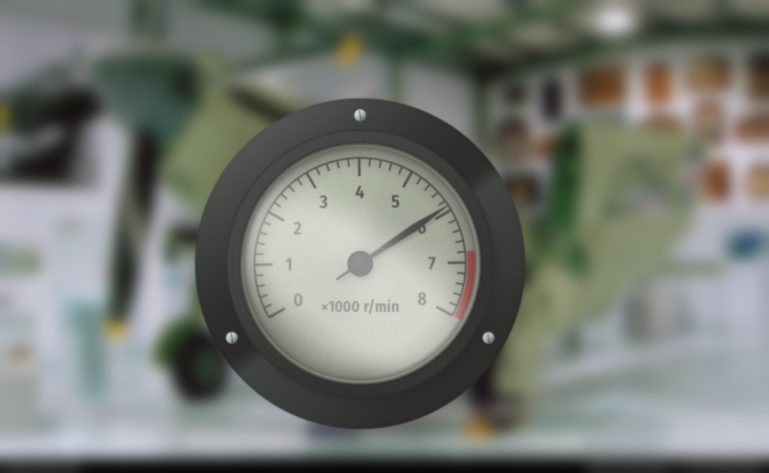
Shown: 5900
